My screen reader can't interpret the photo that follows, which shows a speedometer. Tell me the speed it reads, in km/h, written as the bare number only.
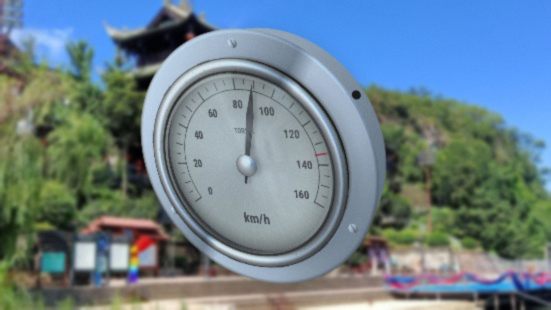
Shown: 90
